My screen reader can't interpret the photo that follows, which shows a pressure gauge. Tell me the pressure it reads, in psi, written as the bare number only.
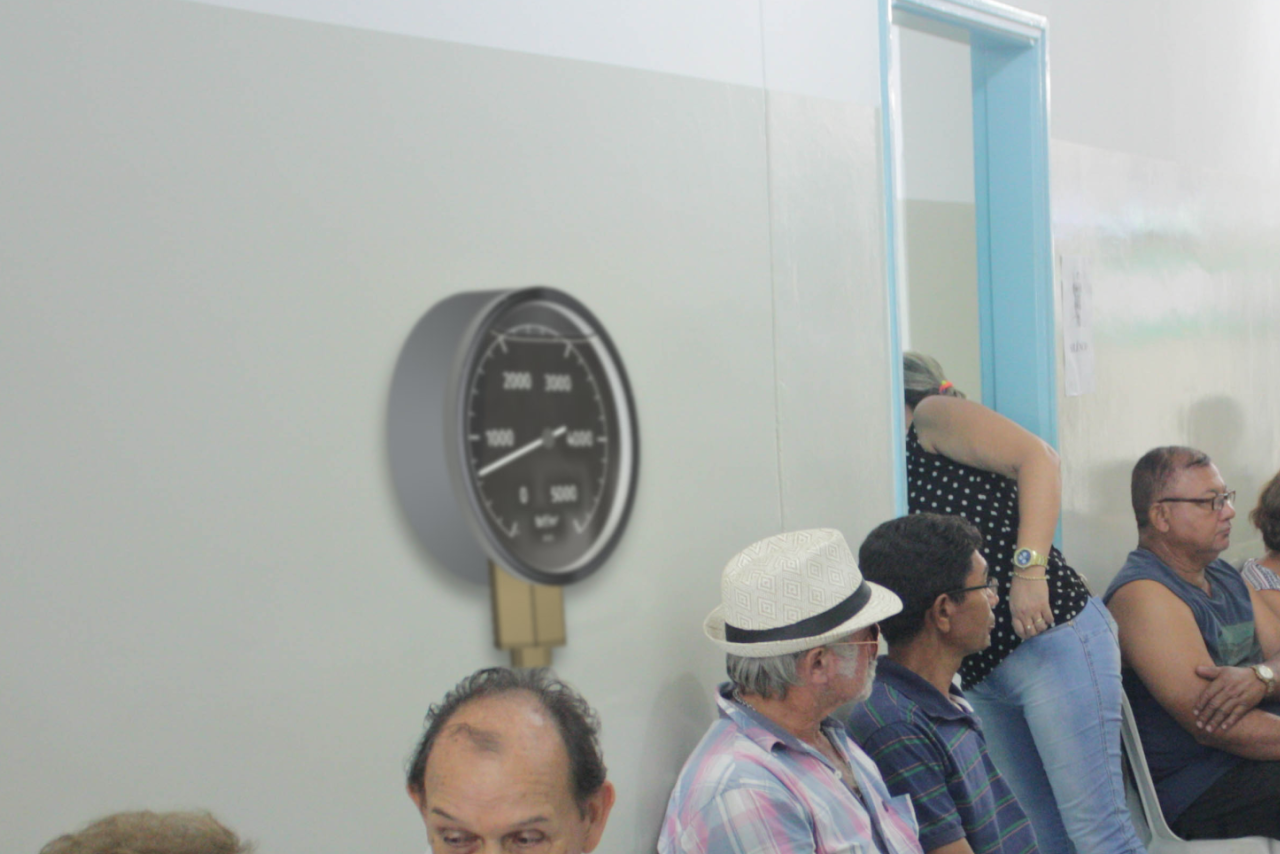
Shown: 700
